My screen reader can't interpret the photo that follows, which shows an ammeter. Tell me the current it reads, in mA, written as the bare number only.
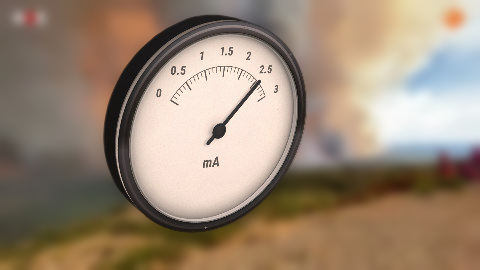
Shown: 2.5
